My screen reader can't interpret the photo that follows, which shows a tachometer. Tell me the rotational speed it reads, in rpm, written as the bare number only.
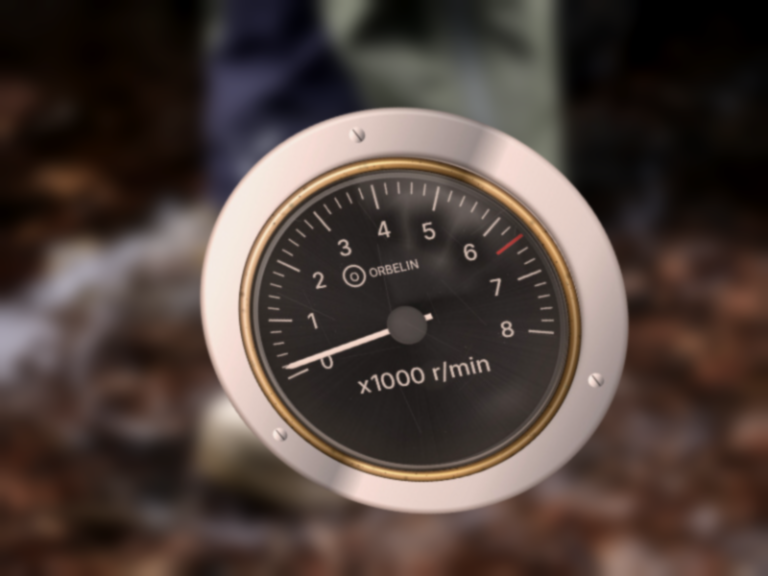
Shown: 200
